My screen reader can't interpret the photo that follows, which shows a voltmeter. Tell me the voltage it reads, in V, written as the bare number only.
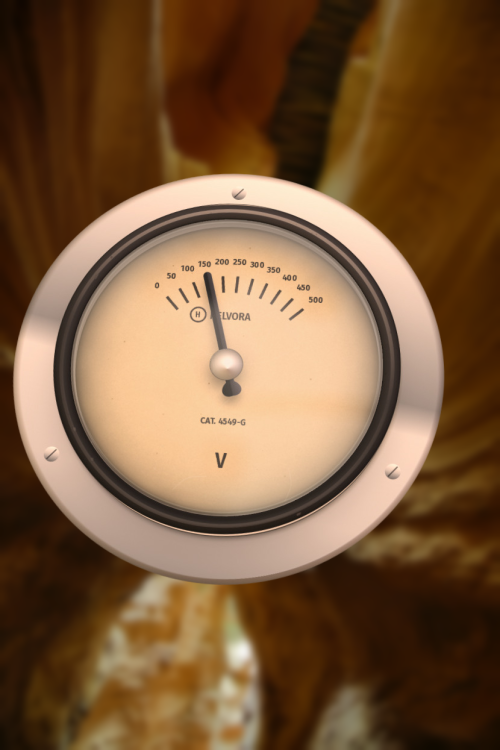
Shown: 150
